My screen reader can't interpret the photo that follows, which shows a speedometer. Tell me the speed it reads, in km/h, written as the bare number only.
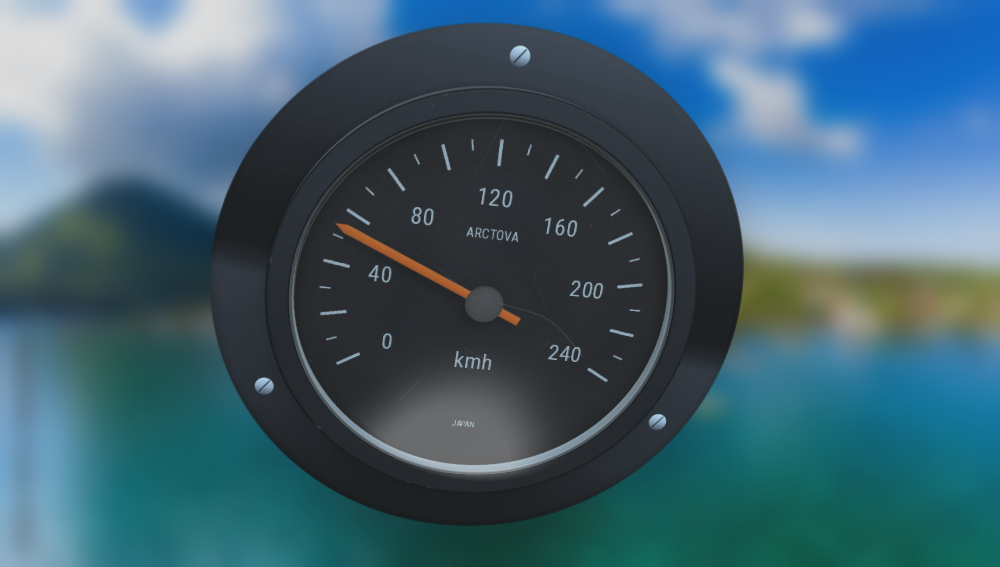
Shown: 55
